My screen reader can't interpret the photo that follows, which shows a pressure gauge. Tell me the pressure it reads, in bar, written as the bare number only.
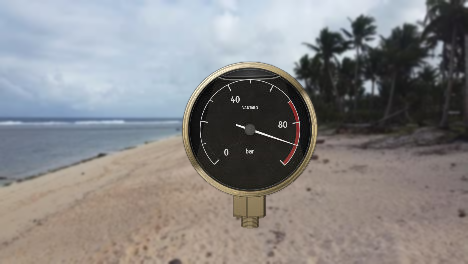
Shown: 90
